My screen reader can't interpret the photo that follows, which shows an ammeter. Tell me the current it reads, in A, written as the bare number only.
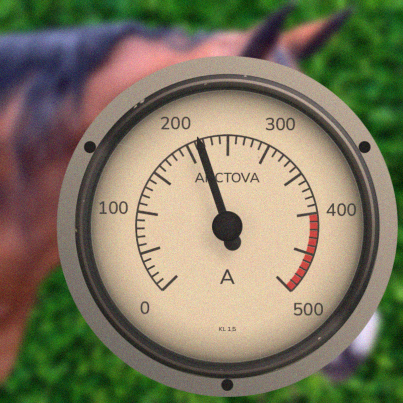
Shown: 215
